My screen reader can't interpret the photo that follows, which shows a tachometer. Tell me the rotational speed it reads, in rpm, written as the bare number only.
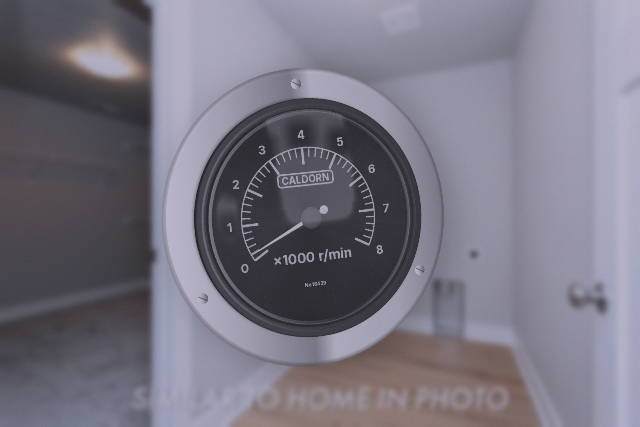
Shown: 200
